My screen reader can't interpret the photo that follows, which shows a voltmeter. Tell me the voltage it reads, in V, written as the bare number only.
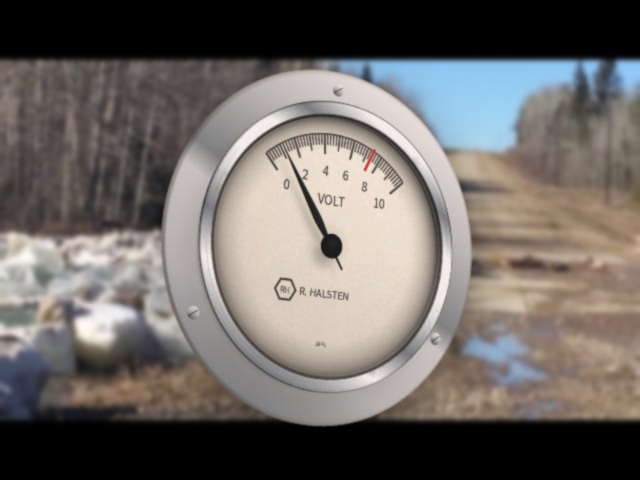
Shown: 1
